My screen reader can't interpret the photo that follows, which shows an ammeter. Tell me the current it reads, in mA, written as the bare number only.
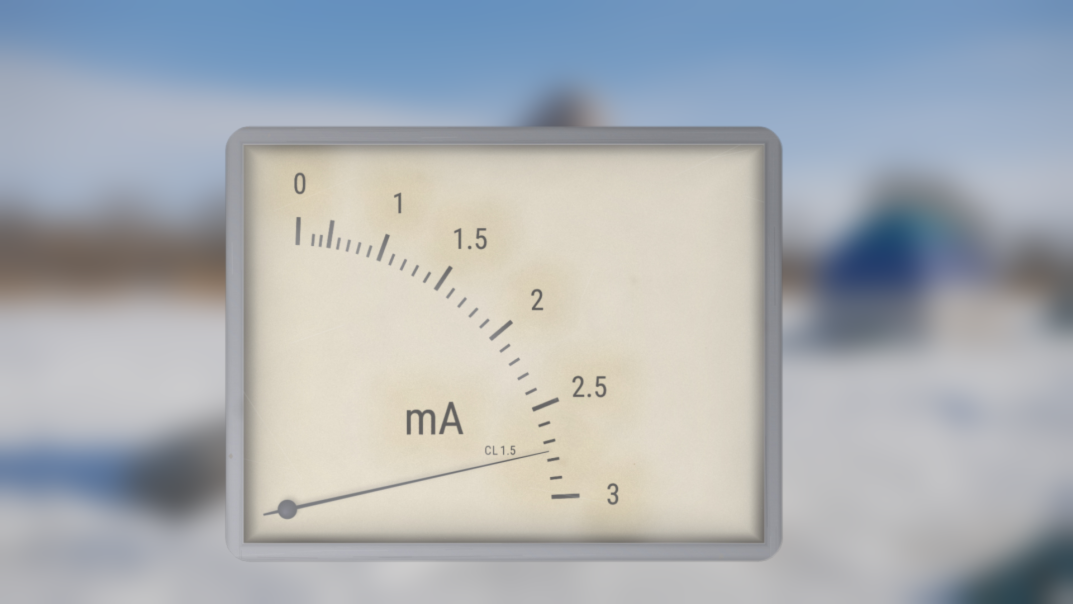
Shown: 2.75
